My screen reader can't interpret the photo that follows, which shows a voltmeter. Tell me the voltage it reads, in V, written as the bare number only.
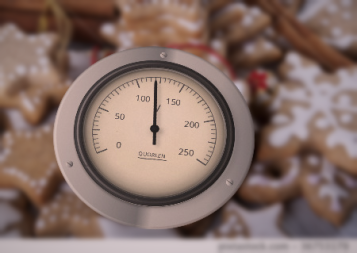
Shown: 120
